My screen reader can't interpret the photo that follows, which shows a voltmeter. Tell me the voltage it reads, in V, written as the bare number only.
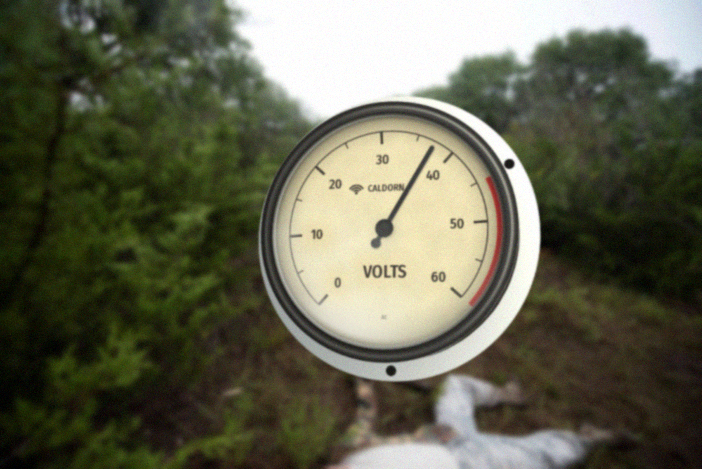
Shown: 37.5
